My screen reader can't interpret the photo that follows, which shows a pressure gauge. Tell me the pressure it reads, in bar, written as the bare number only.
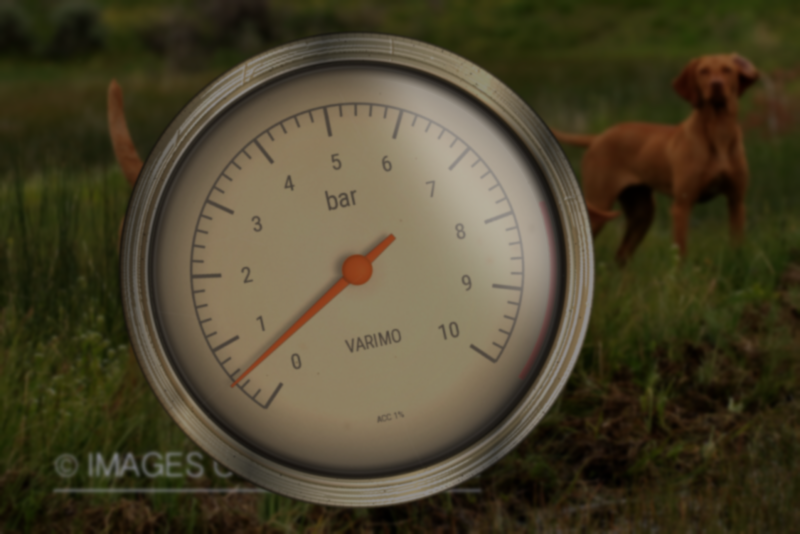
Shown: 0.5
